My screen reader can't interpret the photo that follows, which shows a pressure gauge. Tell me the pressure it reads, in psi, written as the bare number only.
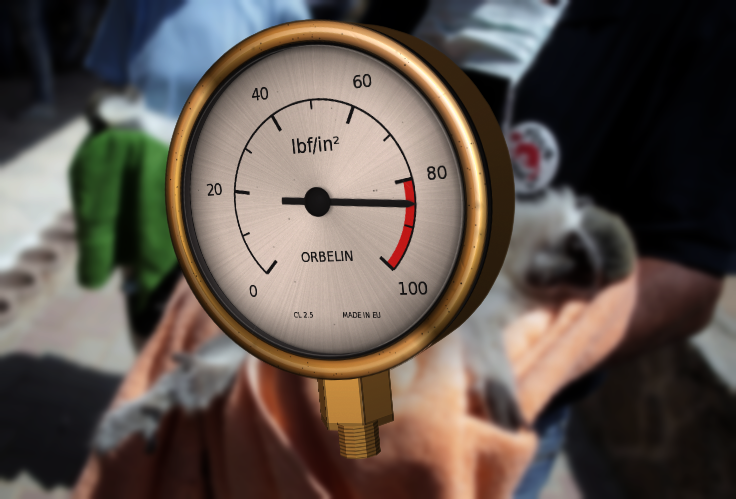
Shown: 85
